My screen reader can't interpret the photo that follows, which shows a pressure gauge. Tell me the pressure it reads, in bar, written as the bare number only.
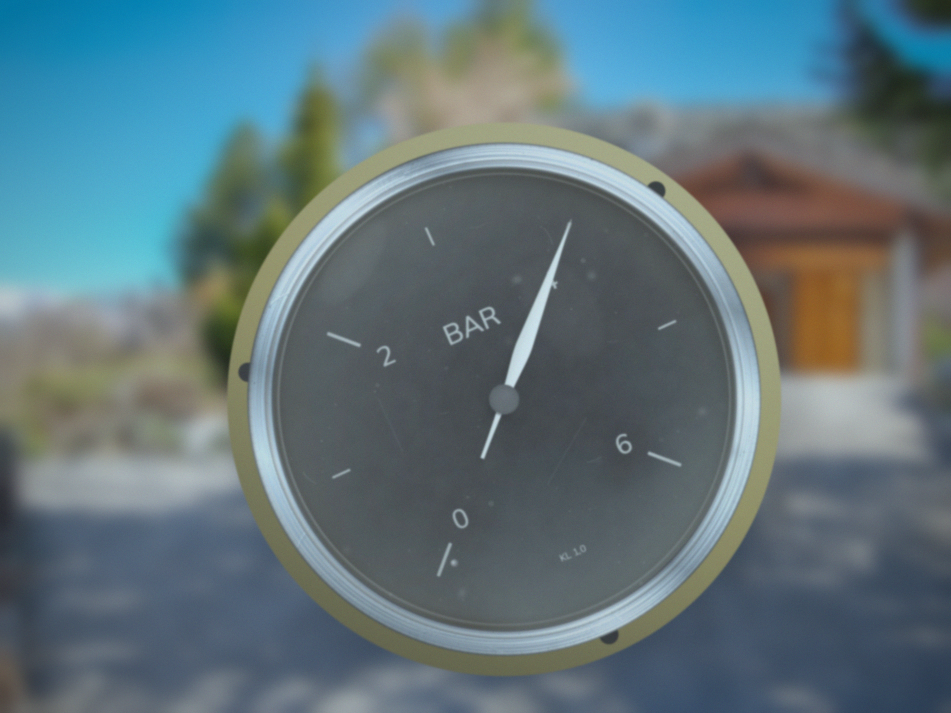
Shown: 4
